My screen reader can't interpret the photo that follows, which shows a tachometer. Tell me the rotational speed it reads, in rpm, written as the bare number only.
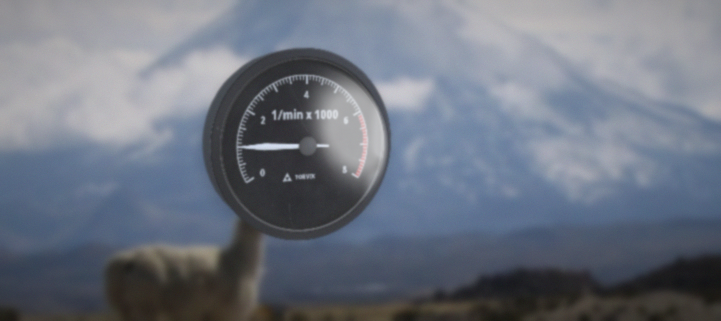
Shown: 1000
